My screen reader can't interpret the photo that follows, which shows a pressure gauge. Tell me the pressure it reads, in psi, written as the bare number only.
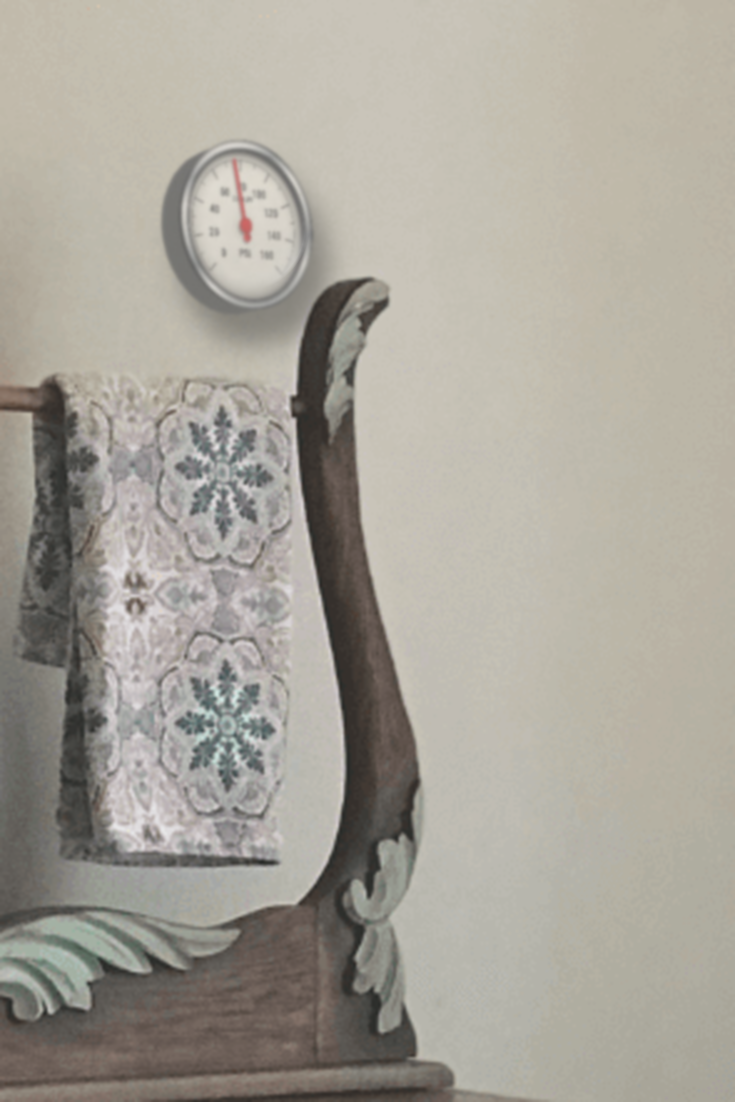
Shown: 75
